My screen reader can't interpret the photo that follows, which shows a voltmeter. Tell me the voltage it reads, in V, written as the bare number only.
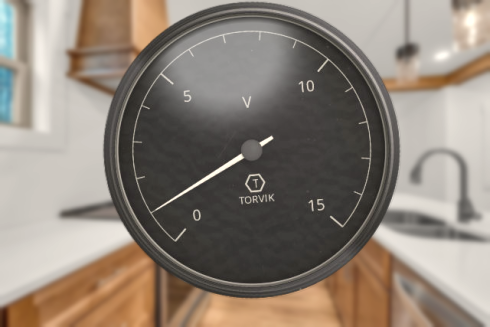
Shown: 1
